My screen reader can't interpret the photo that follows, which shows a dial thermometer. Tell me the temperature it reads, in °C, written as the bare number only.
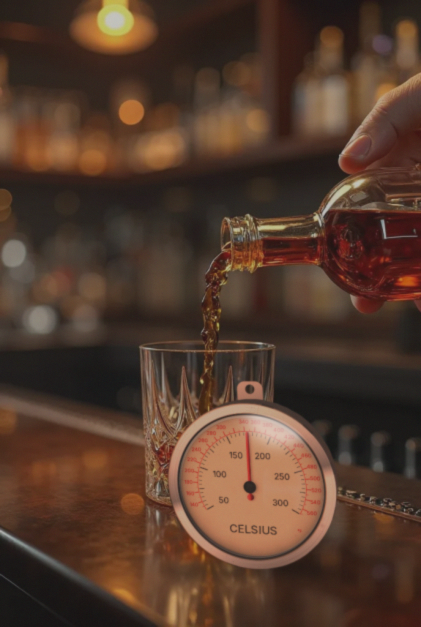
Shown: 175
